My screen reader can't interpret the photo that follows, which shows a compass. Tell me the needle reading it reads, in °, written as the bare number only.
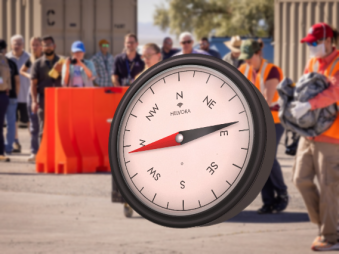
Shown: 262.5
